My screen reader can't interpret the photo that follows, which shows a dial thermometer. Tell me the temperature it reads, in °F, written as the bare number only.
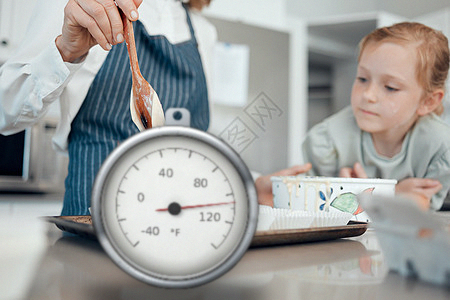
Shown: 105
